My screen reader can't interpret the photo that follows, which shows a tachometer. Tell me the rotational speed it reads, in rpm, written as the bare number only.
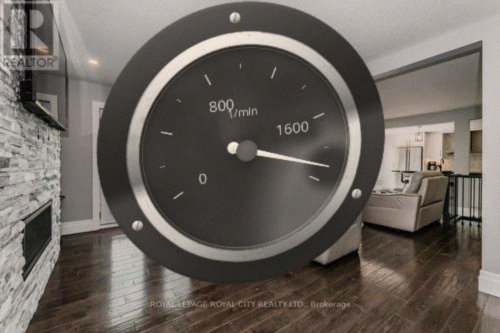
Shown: 1900
